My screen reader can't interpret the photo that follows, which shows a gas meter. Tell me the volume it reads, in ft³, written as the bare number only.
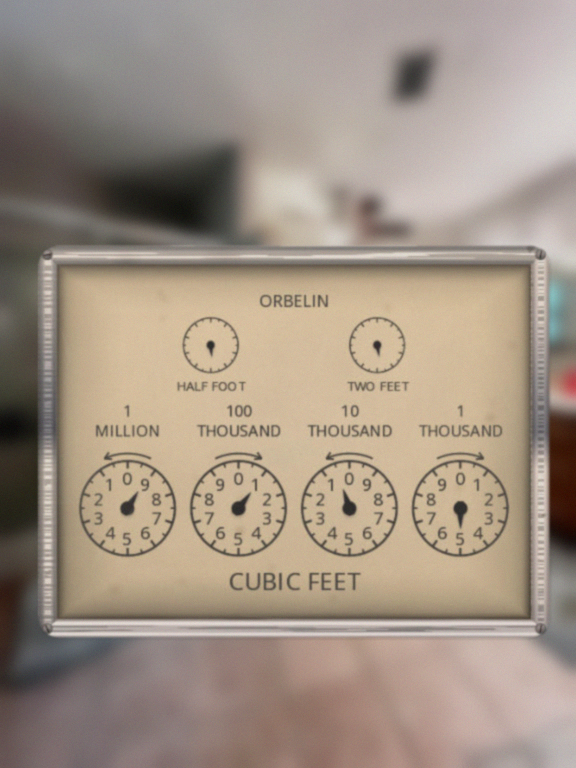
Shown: 910500
